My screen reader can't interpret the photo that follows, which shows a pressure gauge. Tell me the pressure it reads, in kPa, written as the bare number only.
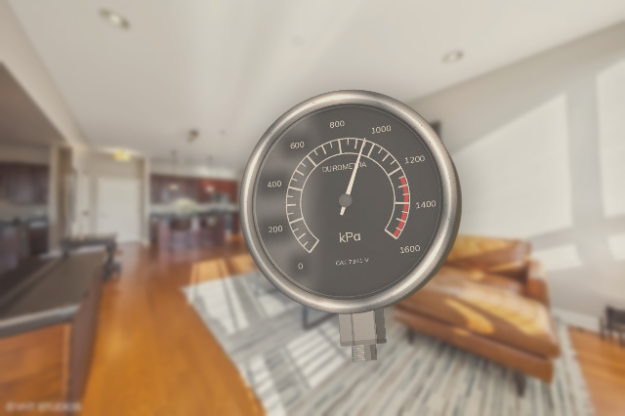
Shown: 950
